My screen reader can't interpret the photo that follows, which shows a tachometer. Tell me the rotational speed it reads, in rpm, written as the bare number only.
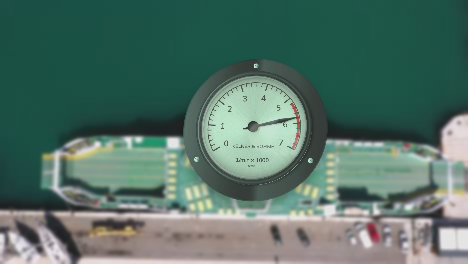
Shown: 5800
